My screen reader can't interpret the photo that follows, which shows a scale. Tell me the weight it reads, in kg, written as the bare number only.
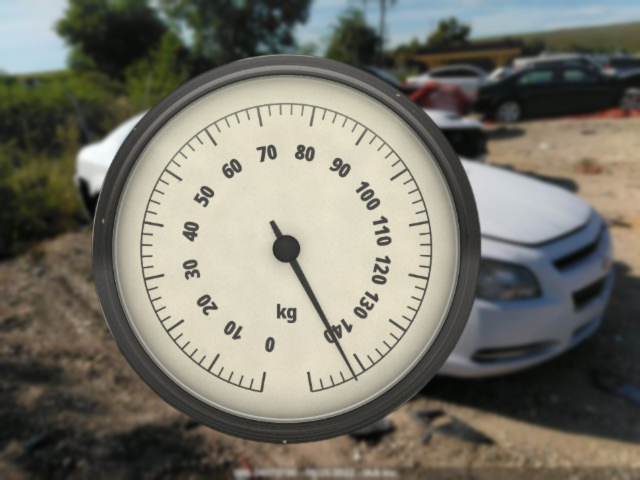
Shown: 142
